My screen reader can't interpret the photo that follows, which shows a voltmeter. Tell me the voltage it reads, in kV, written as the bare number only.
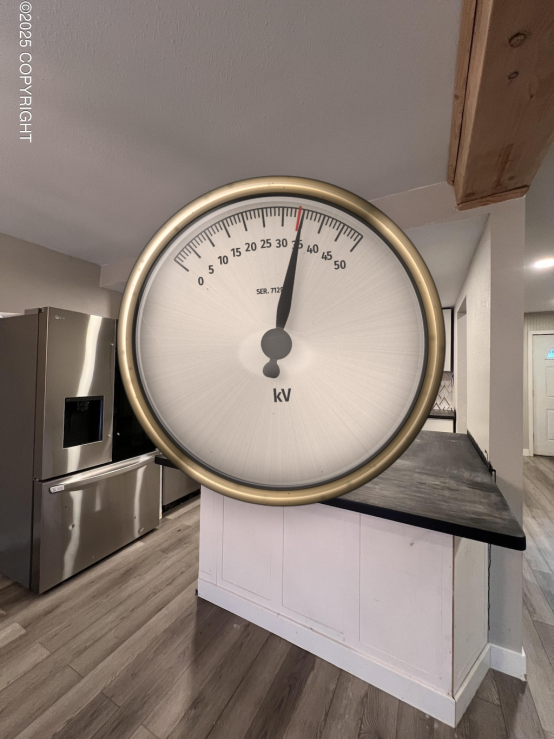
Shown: 35
